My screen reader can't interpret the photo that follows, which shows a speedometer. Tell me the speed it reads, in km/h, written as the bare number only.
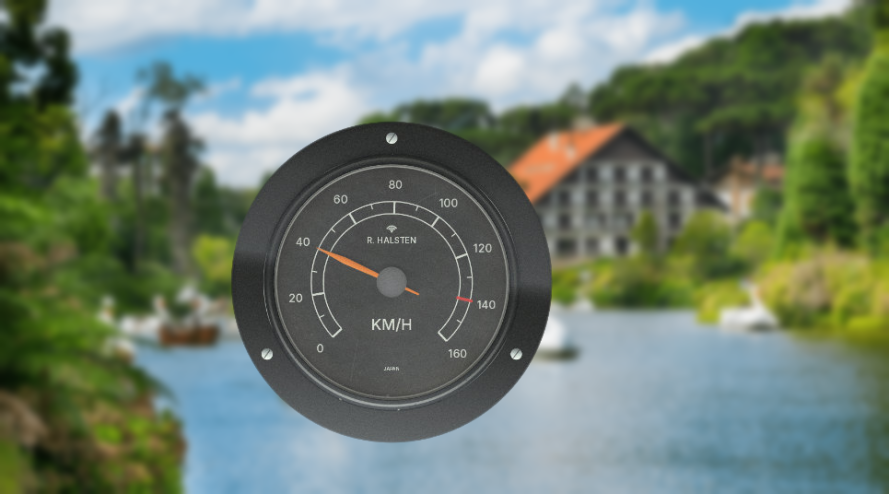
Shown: 40
